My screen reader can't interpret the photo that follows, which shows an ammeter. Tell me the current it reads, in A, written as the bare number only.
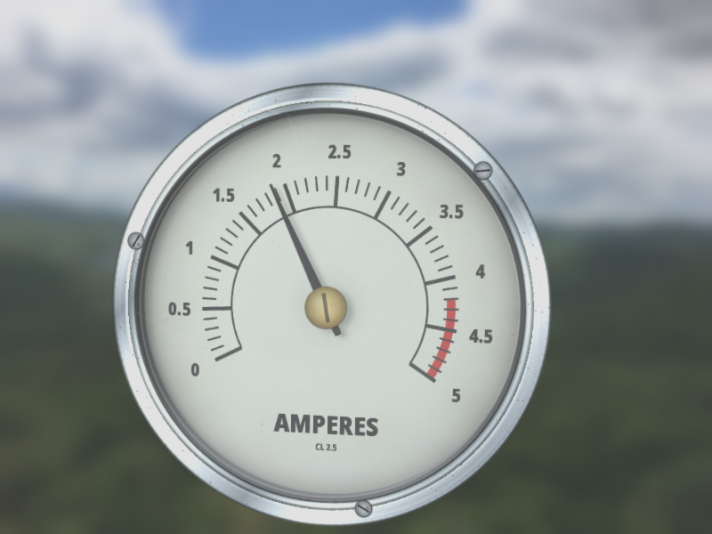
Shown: 1.9
